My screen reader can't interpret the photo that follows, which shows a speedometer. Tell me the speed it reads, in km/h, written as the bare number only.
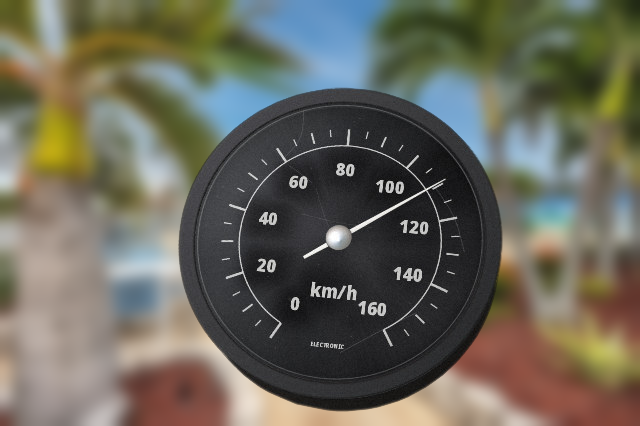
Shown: 110
